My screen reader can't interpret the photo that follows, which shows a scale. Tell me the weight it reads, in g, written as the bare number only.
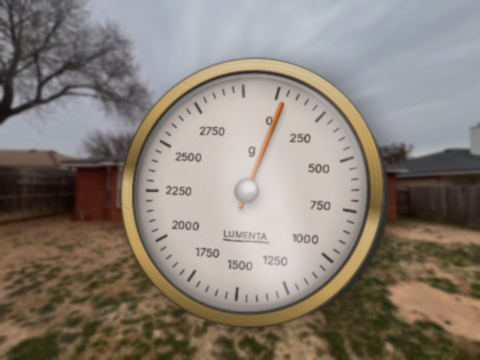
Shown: 50
